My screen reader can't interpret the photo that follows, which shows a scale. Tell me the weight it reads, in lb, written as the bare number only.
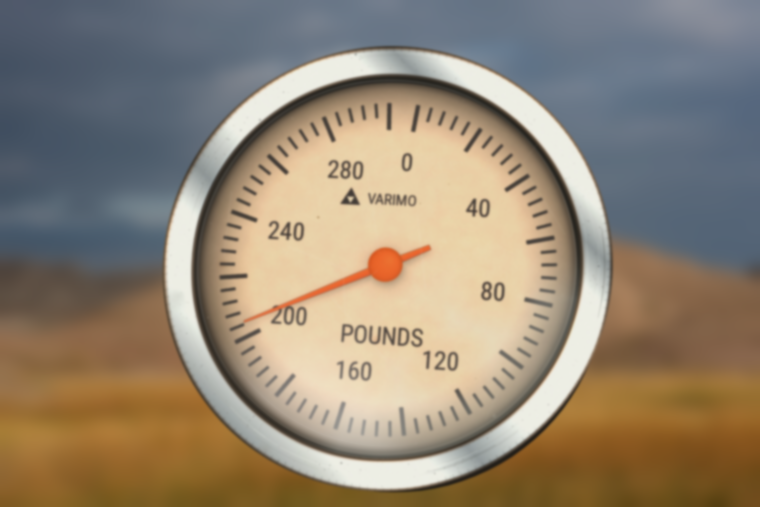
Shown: 204
